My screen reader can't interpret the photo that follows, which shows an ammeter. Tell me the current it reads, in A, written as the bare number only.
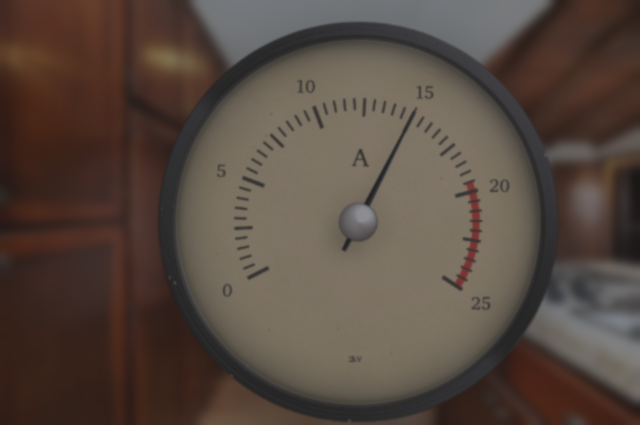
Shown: 15
